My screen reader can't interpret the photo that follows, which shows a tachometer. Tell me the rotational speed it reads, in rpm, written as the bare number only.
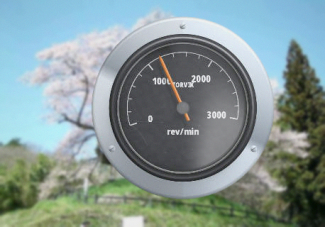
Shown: 1200
